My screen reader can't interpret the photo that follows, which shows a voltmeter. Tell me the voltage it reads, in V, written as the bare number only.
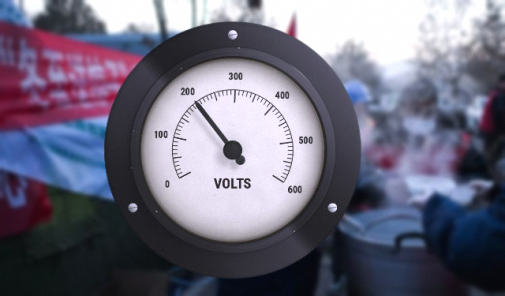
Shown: 200
